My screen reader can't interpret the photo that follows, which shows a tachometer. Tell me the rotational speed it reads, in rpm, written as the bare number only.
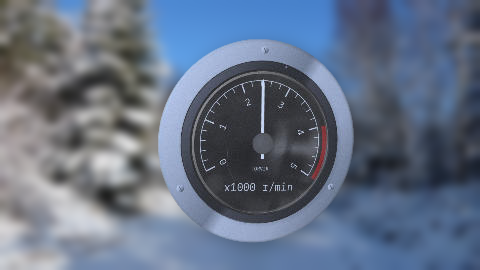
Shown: 2400
